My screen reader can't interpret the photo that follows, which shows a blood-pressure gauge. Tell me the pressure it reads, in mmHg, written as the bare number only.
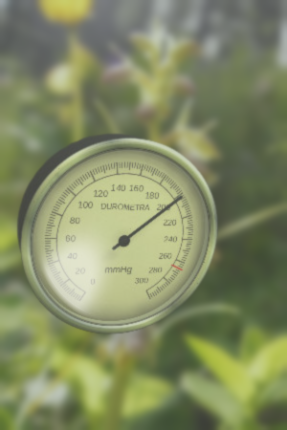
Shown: 200
